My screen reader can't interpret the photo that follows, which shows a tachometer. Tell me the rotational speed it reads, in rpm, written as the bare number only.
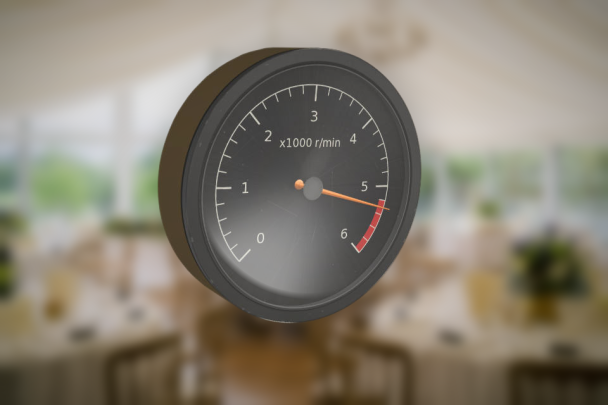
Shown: 5300
